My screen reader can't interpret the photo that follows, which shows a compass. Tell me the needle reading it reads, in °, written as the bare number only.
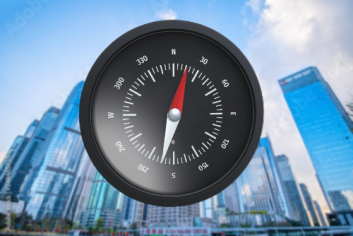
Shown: 15
